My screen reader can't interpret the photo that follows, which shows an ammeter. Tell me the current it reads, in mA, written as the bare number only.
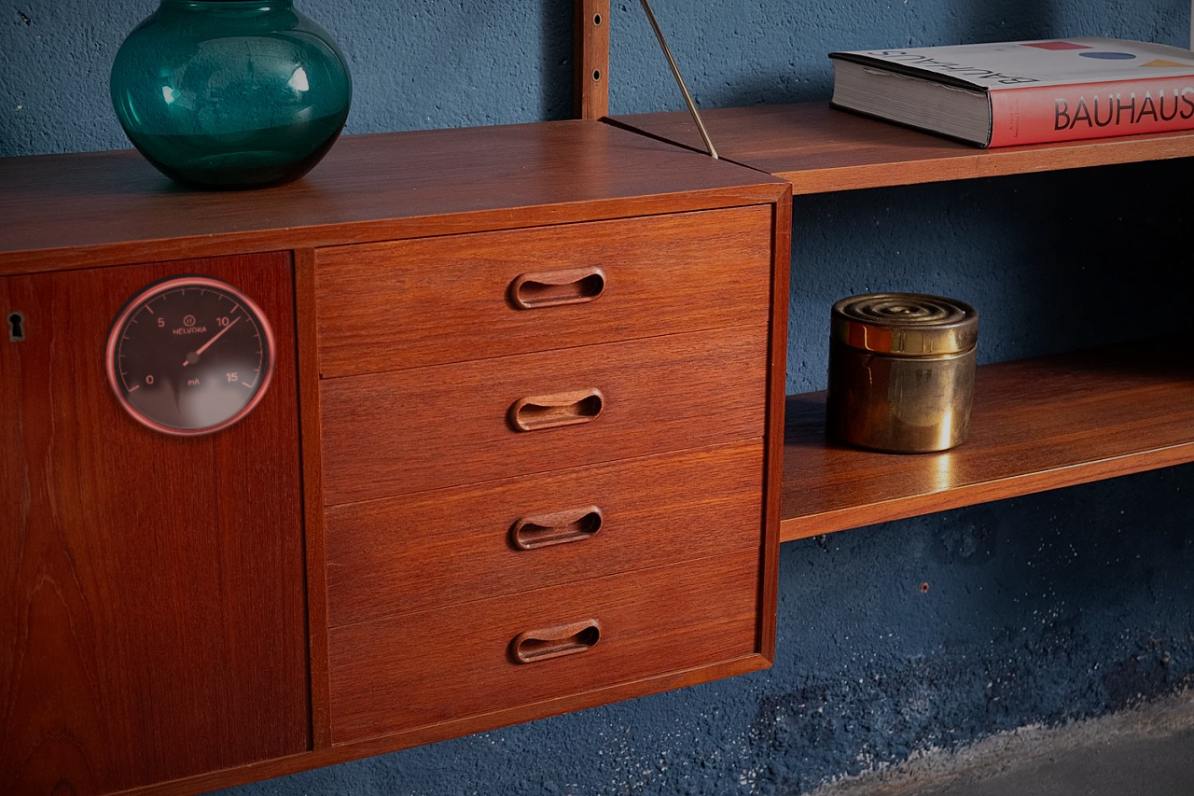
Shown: 10.5
